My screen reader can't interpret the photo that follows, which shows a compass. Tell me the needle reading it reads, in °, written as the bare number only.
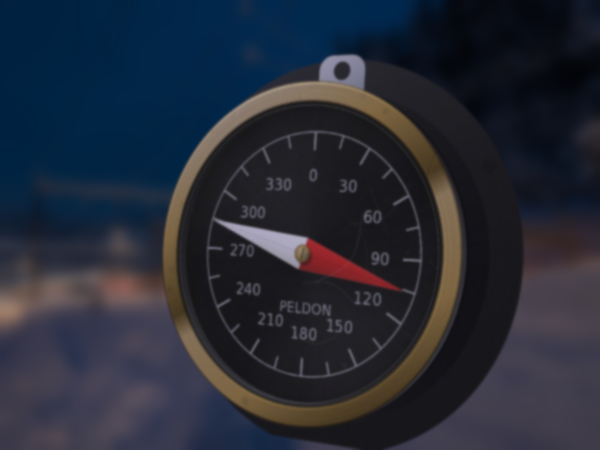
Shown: 105
